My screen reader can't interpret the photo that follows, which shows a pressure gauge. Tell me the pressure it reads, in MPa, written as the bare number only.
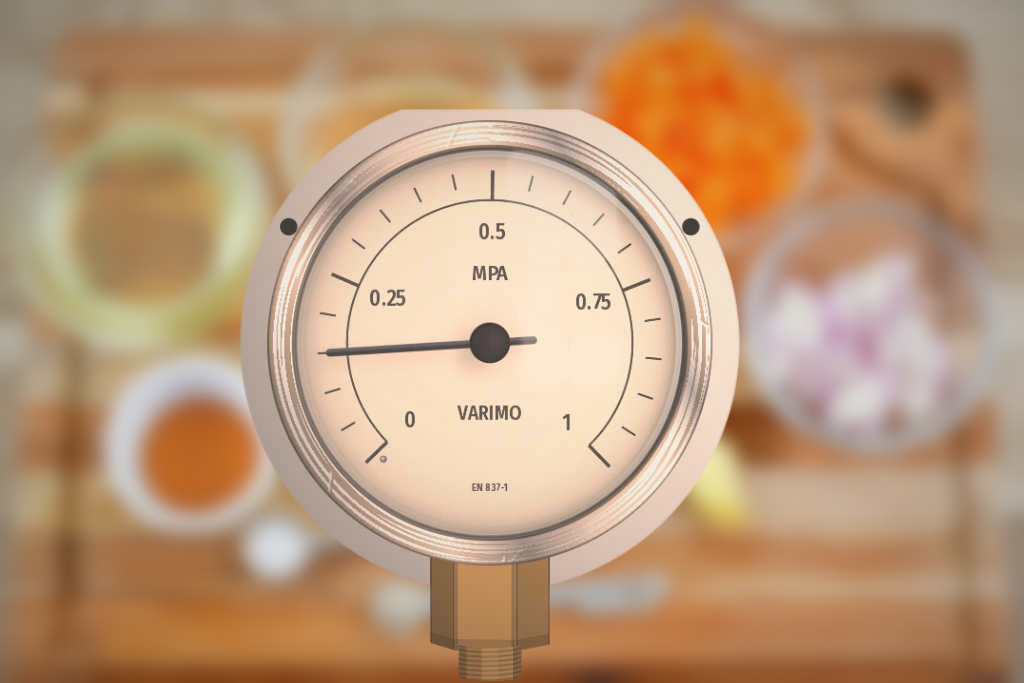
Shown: 0.15
